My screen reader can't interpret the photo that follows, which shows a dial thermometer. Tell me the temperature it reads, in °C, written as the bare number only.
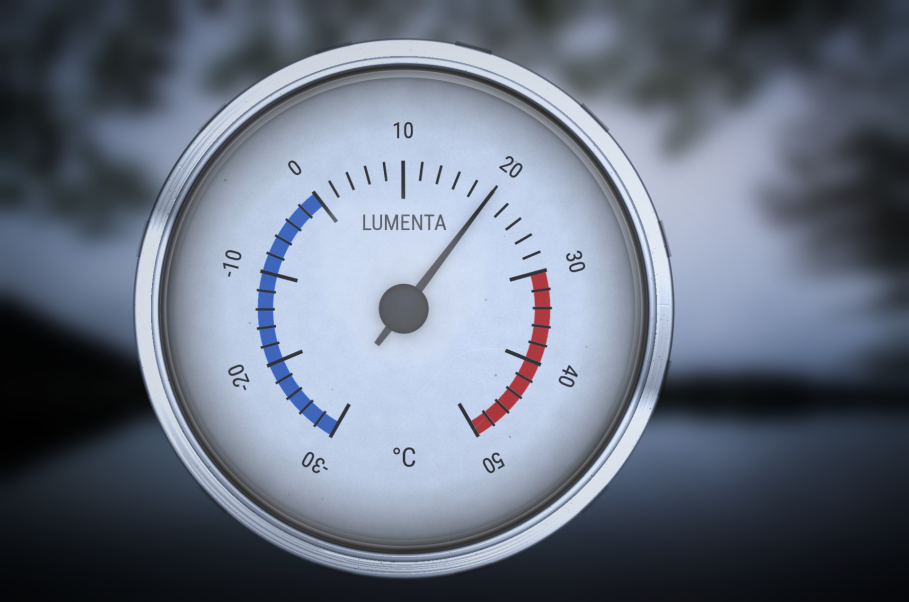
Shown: 20
